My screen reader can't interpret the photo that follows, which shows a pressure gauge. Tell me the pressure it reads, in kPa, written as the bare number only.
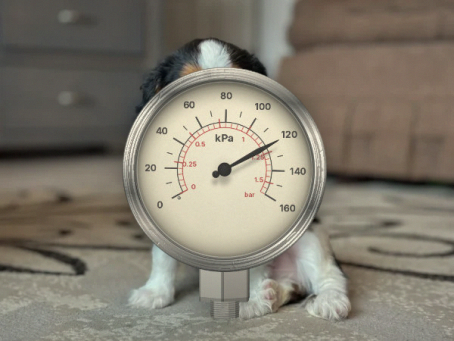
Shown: 120
